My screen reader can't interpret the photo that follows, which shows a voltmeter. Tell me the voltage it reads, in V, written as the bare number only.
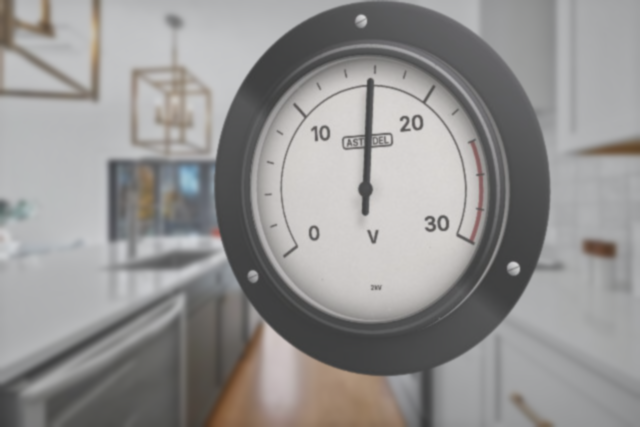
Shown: 16
